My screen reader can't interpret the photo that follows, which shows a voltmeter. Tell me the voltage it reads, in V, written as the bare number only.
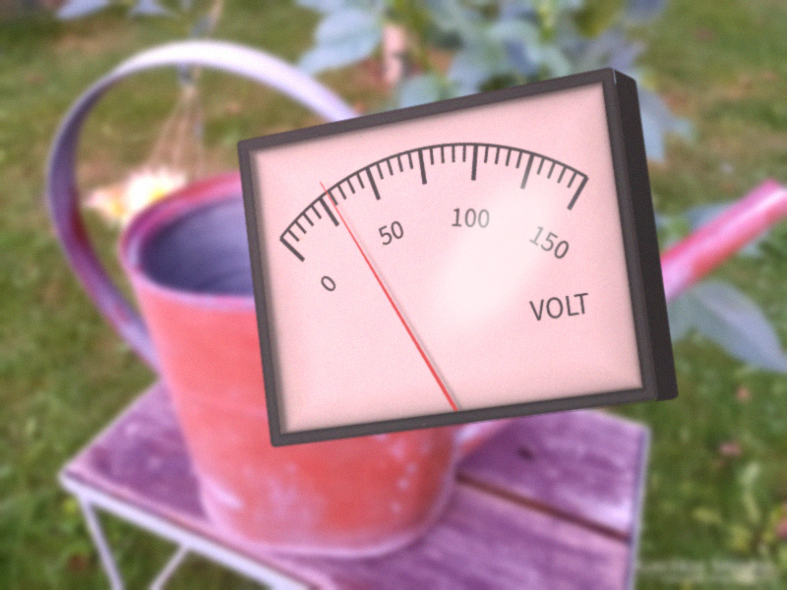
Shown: 30
